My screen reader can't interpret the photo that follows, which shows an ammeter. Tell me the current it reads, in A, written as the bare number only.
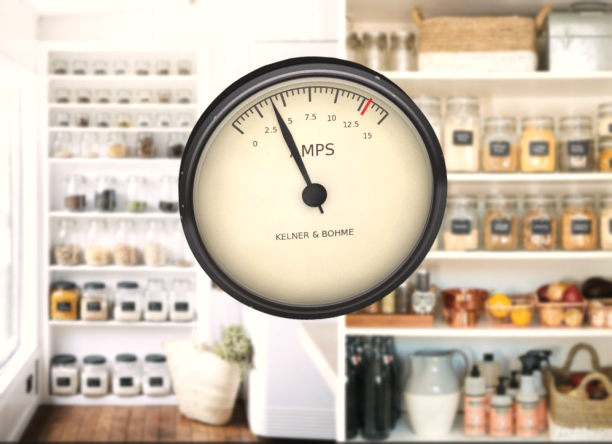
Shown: 4
